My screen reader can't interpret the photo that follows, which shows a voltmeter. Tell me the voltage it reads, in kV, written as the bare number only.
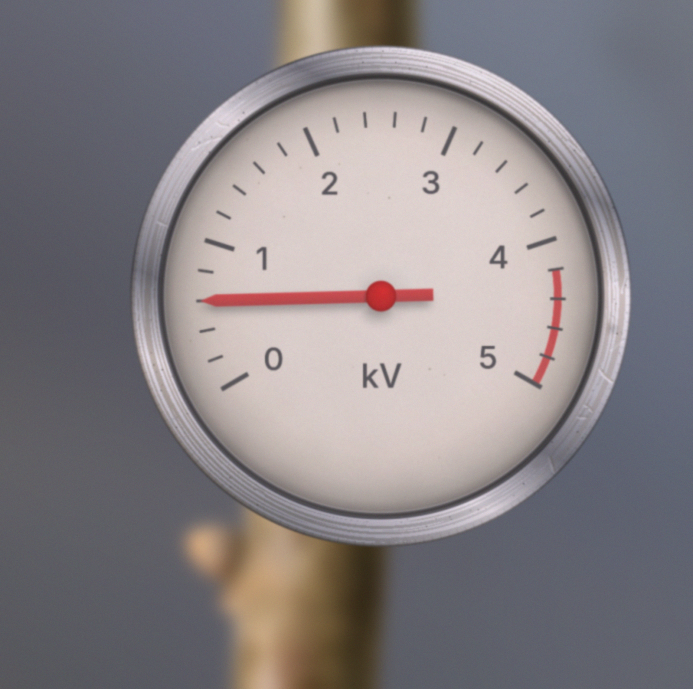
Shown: 0.6
